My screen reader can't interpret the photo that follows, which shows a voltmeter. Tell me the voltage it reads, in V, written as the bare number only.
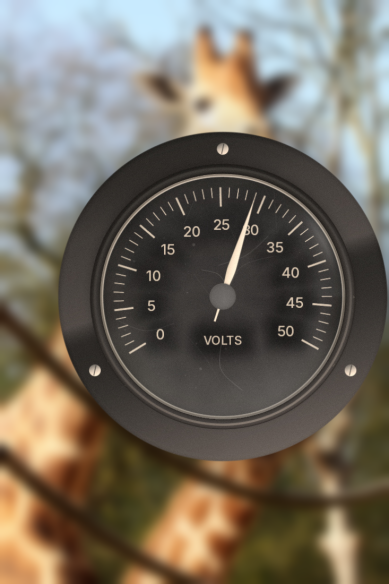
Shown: 29
